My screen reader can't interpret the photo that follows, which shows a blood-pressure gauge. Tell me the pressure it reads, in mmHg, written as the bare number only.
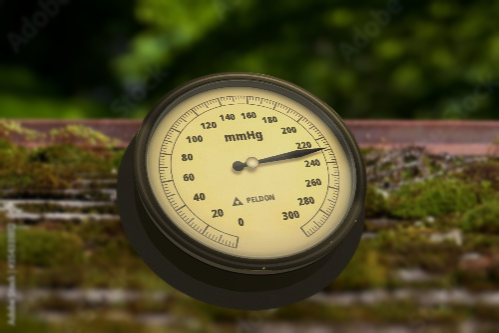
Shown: 230
